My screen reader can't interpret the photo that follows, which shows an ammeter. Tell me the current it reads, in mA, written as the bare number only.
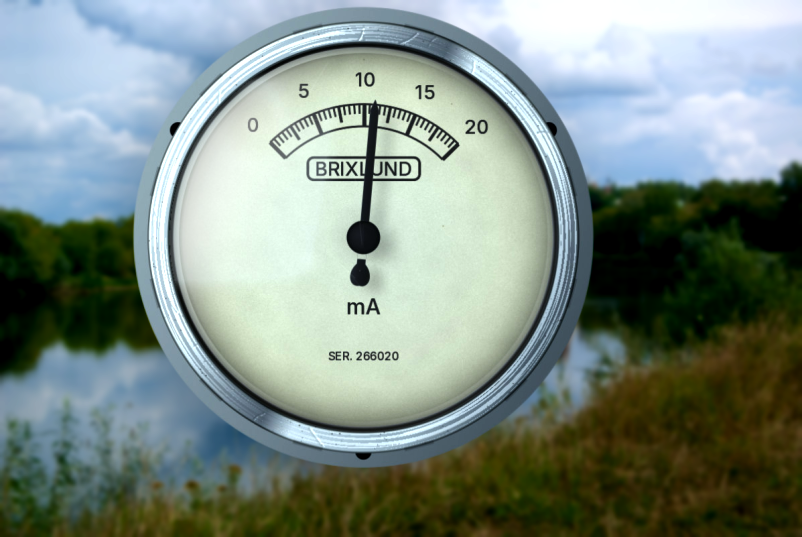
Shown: 11
